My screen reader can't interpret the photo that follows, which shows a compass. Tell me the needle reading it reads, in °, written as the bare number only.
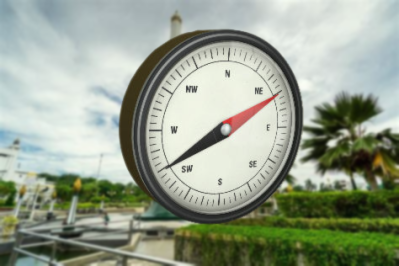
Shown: 60
